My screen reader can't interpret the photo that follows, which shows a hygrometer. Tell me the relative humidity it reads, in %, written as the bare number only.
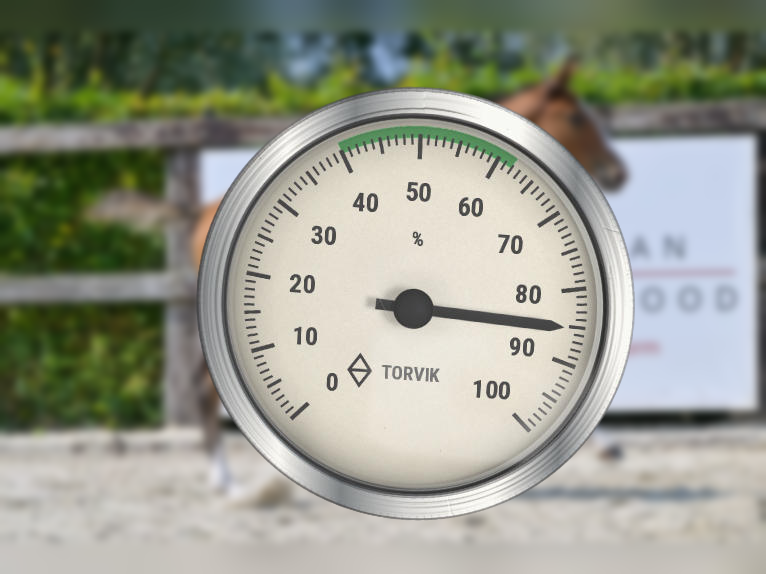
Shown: 85
